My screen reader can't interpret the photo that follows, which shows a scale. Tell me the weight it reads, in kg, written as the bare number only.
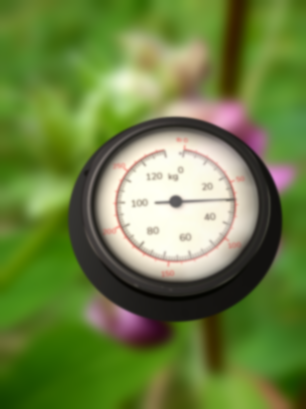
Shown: 30
